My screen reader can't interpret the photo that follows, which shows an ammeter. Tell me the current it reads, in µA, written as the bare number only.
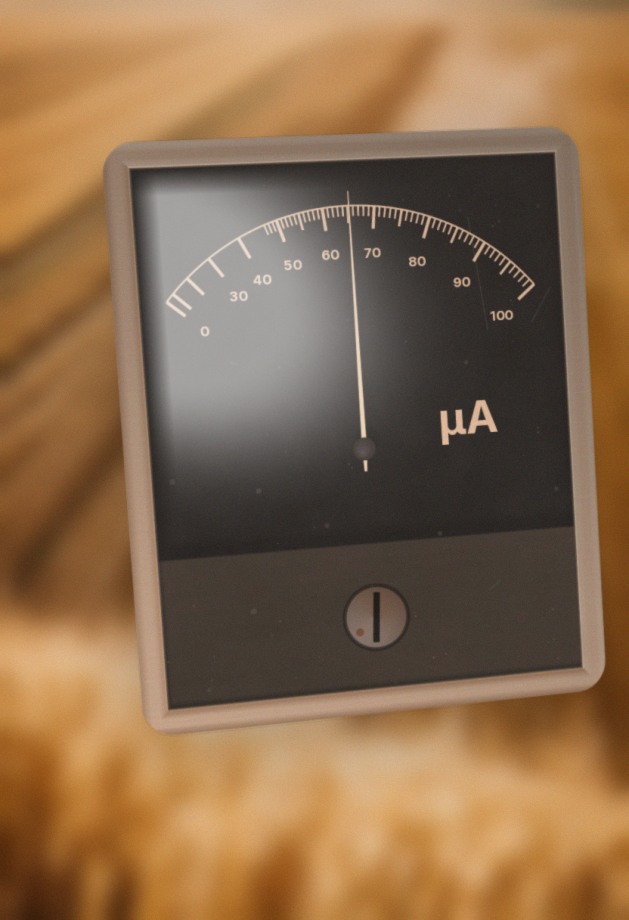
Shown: 65
